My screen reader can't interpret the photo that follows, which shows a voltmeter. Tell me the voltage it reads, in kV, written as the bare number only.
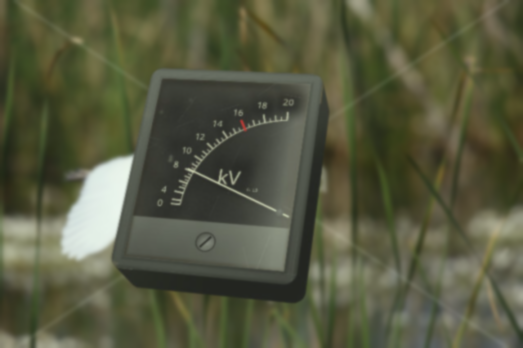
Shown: 8
